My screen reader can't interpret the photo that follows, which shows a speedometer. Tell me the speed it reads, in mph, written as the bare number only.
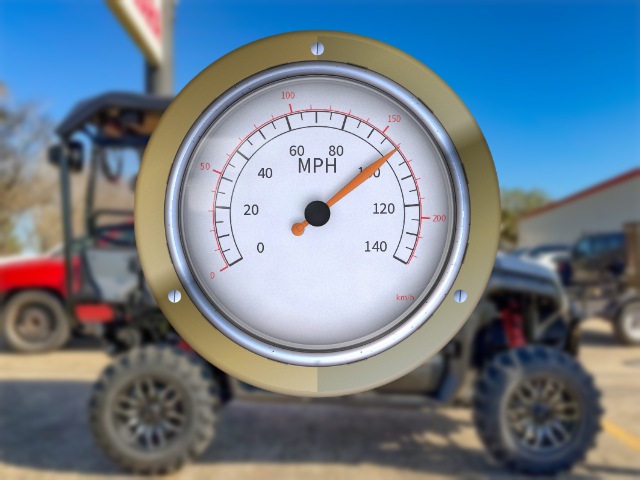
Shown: 100
